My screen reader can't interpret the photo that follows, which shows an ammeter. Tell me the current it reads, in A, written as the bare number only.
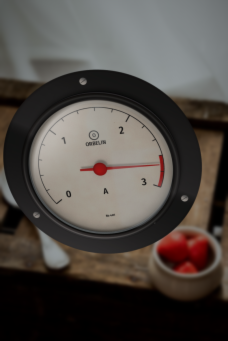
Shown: 2.7
